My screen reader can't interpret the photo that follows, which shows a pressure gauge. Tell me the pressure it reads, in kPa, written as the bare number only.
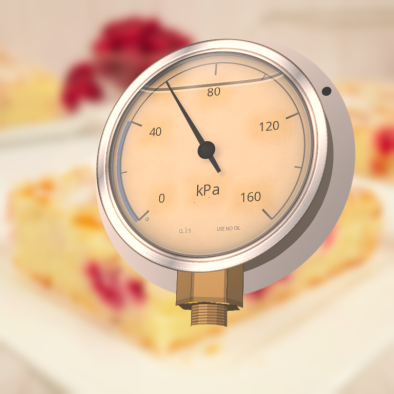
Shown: 60
